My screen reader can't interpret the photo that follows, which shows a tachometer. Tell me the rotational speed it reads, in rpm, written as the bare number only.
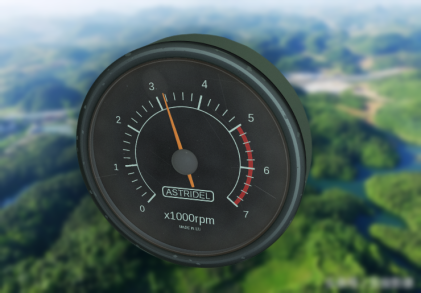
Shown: 3200
